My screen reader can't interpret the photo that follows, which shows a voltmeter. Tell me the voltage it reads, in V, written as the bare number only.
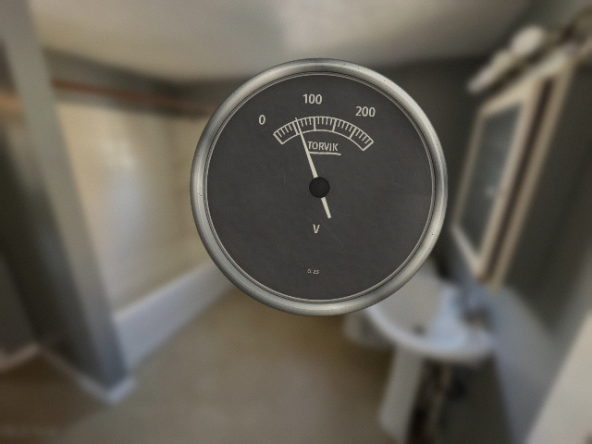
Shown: 60
